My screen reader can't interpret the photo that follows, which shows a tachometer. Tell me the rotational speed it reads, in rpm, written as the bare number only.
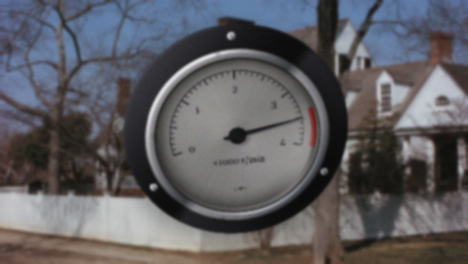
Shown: 3500
